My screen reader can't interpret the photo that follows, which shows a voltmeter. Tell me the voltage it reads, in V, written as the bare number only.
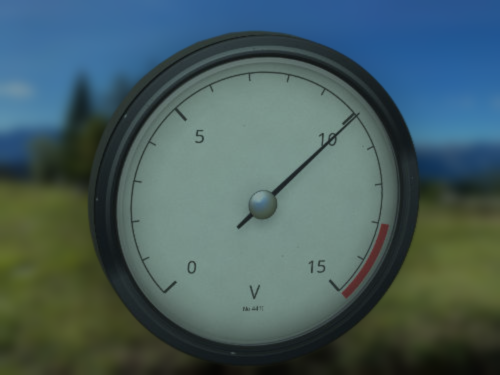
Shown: 10
